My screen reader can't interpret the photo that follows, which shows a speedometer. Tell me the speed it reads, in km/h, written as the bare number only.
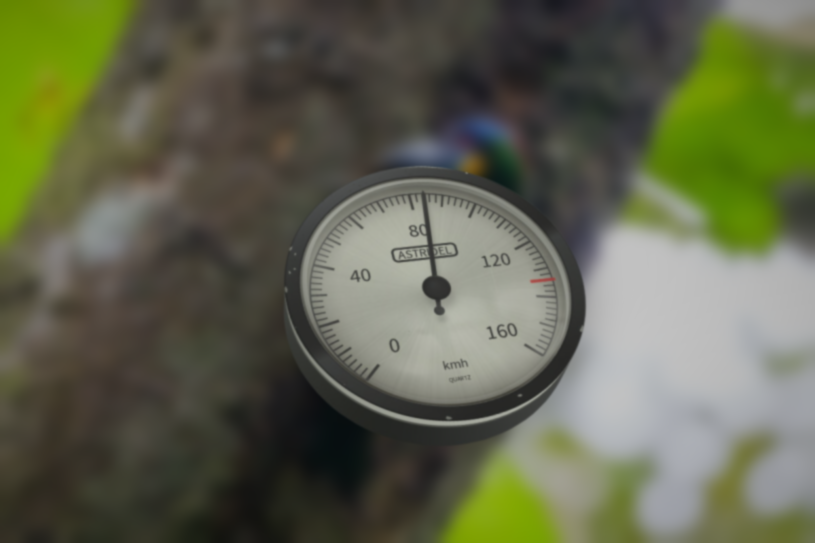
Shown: 84
